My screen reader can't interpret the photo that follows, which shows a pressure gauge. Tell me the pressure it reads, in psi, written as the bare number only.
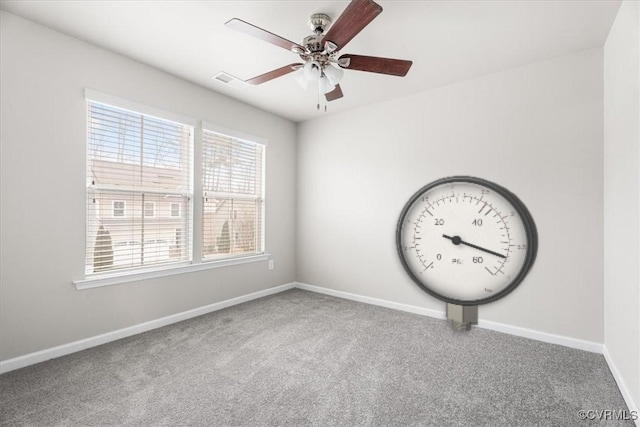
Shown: 54
